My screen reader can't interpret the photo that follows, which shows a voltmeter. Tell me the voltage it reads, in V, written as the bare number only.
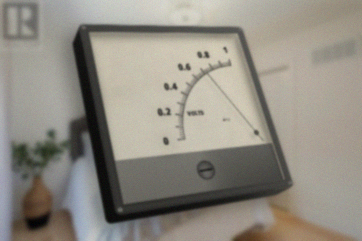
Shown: 0.7
